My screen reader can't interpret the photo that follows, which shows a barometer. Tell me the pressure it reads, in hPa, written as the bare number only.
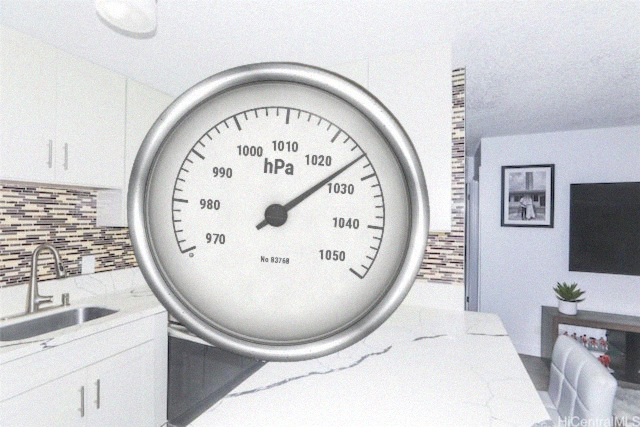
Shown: 1026
